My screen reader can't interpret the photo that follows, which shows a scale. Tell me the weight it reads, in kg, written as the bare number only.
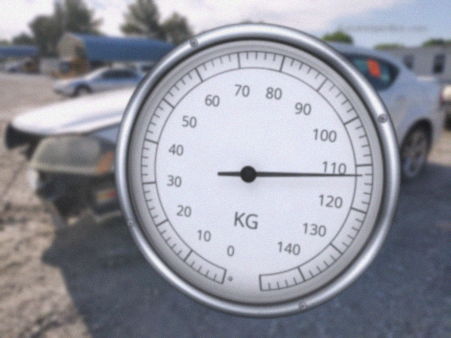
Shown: 112
